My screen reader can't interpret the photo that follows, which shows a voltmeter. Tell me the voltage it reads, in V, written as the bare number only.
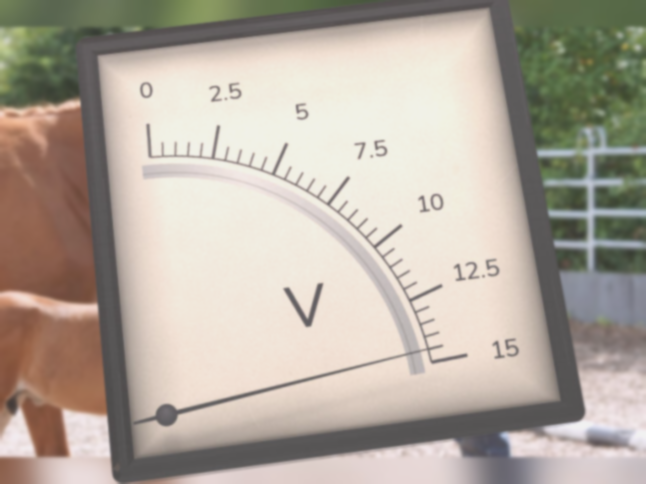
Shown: 14.5
